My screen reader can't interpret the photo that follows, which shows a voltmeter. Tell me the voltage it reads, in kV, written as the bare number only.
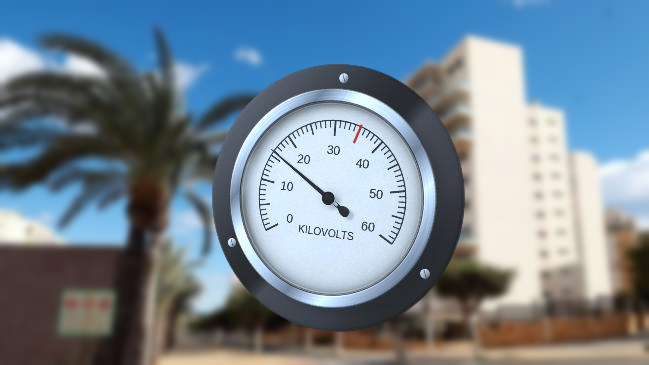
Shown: 16
